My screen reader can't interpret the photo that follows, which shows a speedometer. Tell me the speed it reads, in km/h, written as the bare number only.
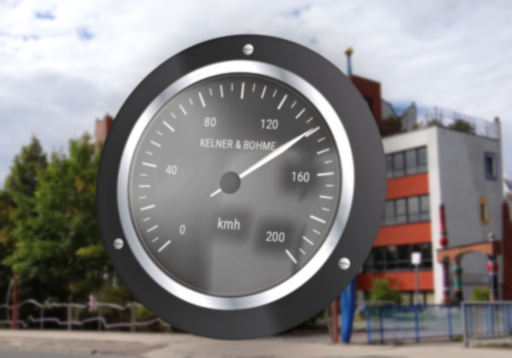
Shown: 140
